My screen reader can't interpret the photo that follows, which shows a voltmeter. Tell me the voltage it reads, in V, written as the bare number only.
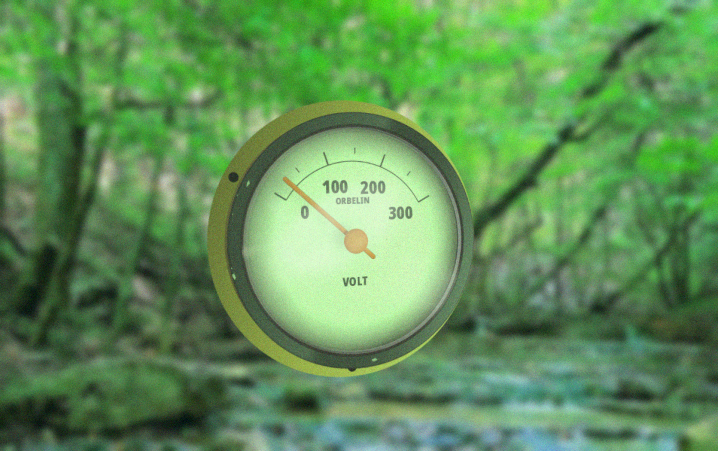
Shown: 25
